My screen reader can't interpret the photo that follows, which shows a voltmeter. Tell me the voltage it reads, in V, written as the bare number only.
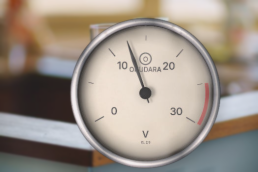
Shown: 12.5
